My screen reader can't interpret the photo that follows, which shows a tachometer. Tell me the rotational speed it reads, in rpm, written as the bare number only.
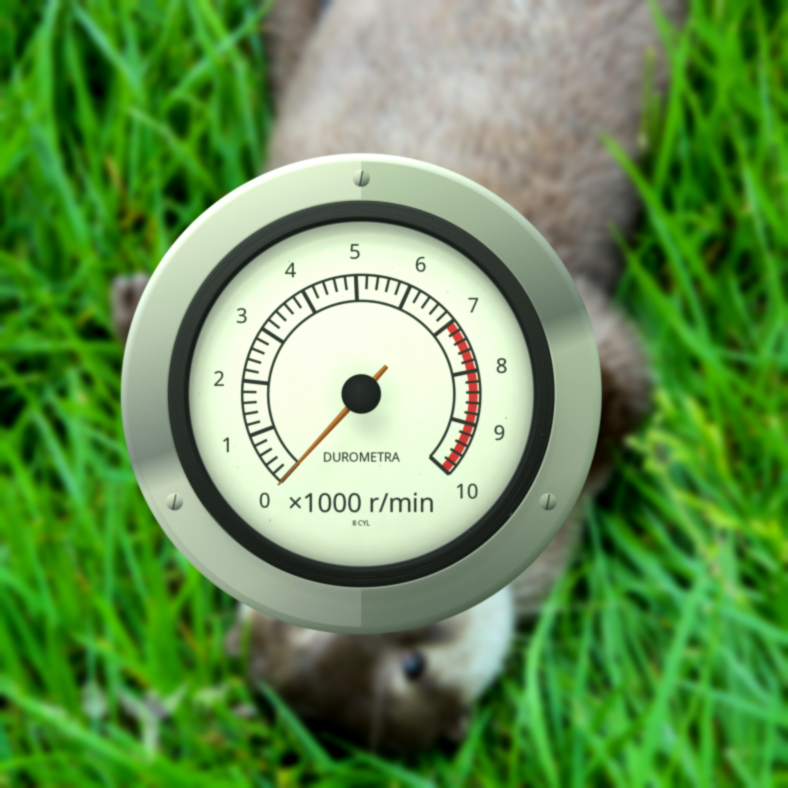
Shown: 0
